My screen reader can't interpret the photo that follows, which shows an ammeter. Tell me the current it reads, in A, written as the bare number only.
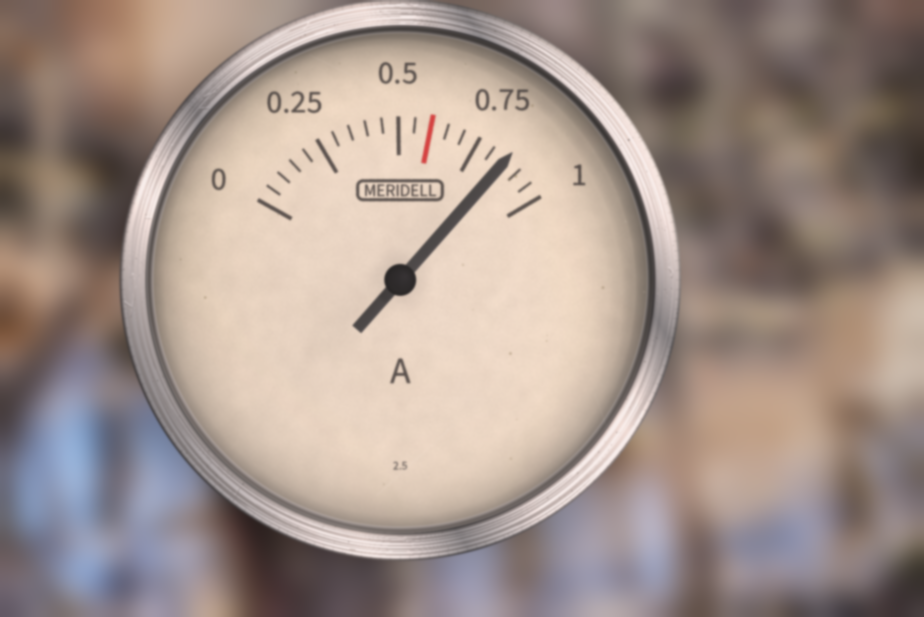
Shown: 0.85
